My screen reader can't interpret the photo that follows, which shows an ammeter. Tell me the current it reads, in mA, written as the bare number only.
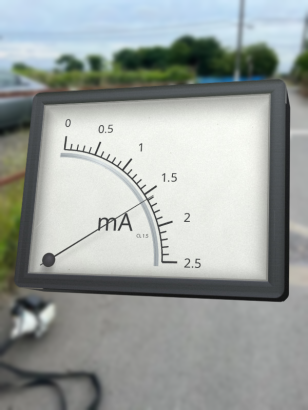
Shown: 1.6
